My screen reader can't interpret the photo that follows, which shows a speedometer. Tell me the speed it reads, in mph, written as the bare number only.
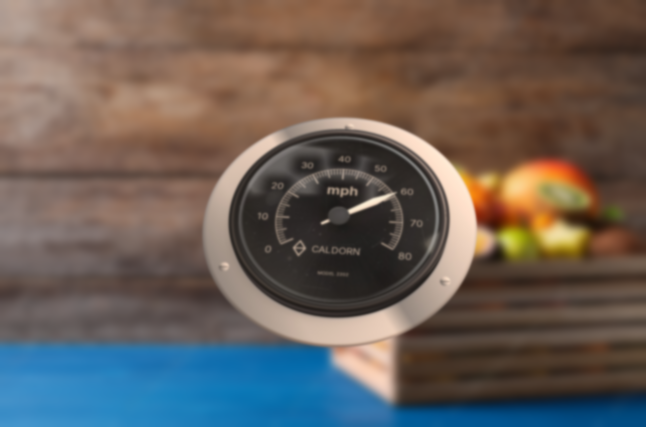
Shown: 60
